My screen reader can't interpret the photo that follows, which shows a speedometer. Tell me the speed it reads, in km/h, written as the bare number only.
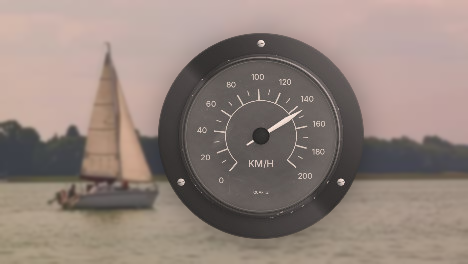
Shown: 145
